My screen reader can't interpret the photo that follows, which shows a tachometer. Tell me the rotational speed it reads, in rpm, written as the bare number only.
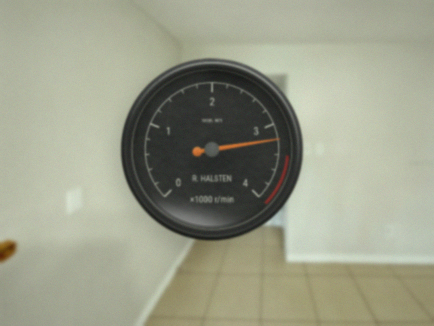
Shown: 3200
